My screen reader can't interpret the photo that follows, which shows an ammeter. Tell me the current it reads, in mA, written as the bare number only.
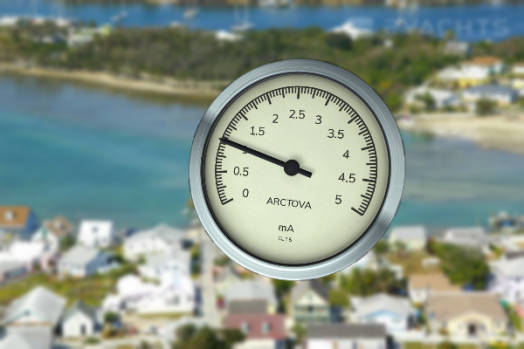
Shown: 1
